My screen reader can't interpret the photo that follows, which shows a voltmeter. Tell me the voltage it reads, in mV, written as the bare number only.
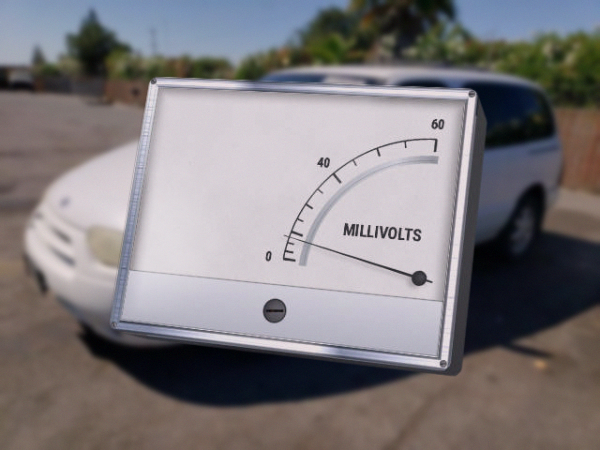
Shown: 17.5
